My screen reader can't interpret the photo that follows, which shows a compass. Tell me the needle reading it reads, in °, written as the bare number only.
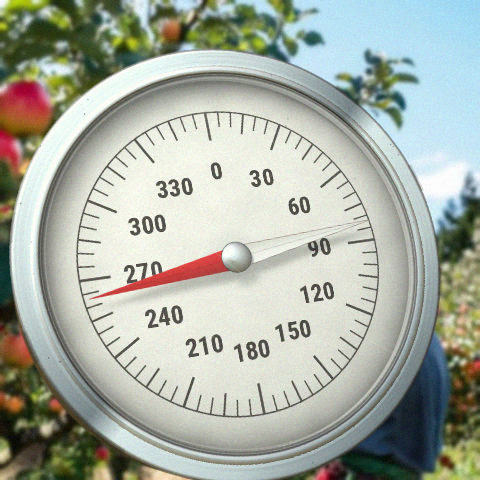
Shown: 262.5
